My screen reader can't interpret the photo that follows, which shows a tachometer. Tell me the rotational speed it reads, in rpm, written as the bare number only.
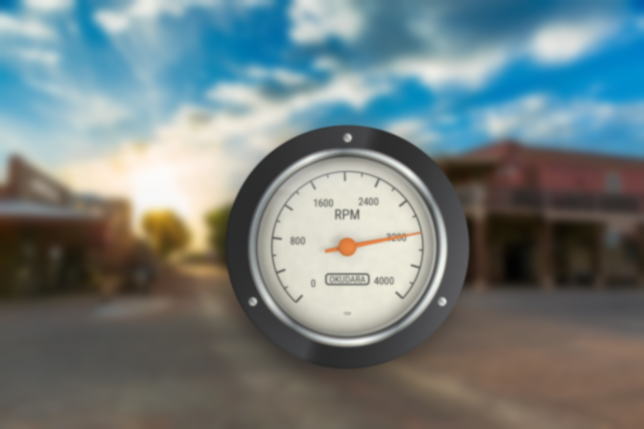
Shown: 3200
